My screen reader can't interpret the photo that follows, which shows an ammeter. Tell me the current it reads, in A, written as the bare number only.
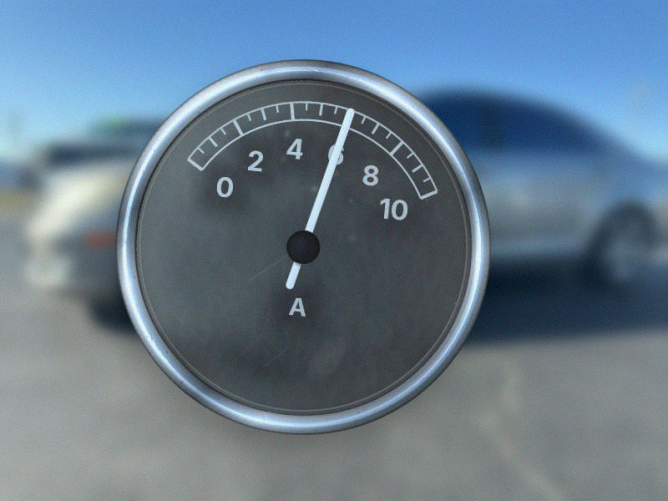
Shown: 6
